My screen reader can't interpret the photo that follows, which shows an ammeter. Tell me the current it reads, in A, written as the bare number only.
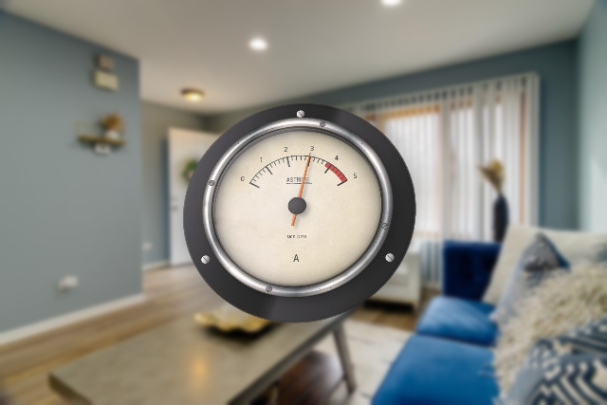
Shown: 3
